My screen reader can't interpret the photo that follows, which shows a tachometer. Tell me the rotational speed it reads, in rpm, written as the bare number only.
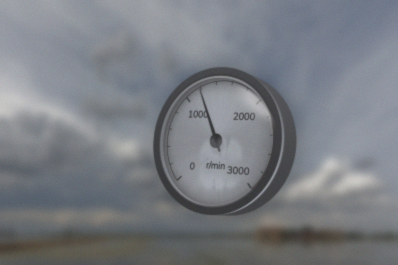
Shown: 1200
